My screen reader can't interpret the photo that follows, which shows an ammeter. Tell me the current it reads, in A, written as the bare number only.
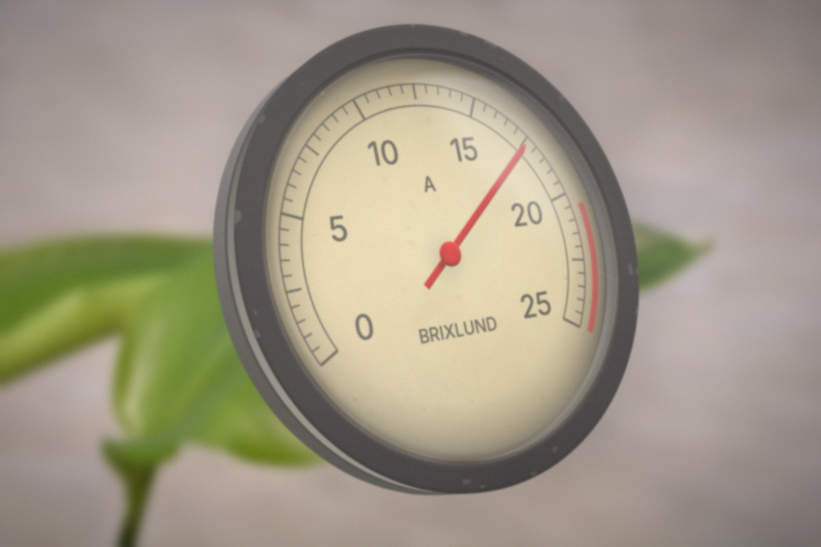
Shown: 17.5
